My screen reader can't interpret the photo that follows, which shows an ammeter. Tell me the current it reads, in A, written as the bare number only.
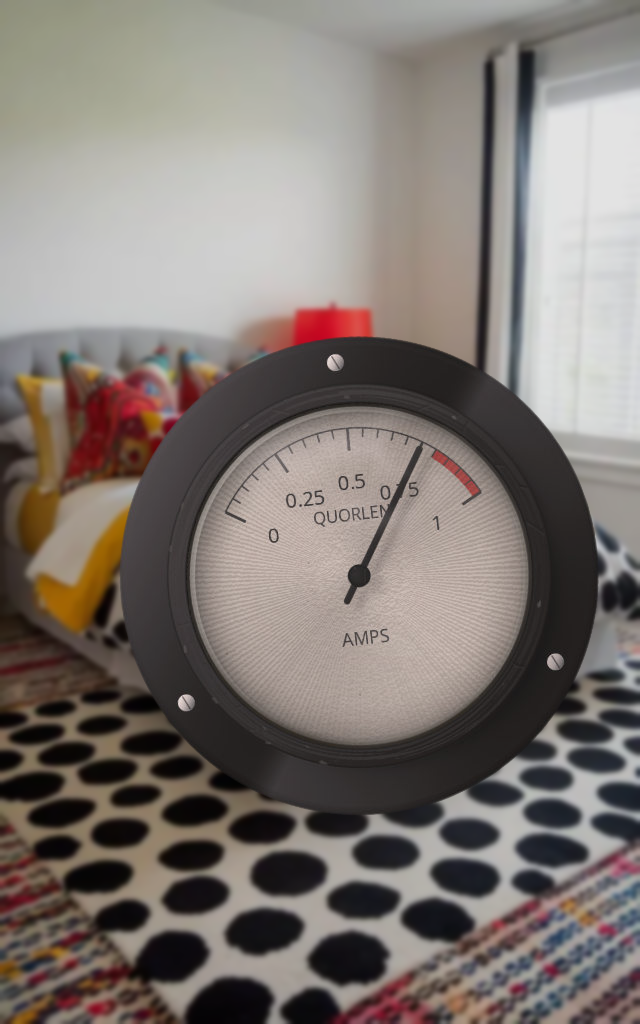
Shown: 0.75
